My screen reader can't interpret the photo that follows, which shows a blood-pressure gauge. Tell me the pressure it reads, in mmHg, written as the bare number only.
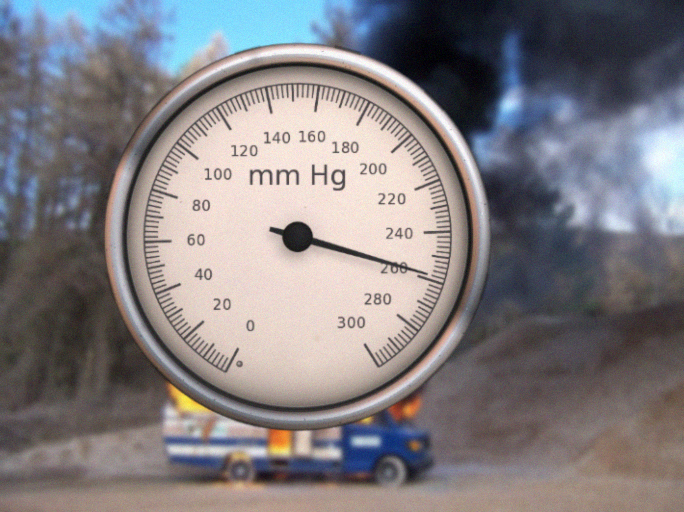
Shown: 258
